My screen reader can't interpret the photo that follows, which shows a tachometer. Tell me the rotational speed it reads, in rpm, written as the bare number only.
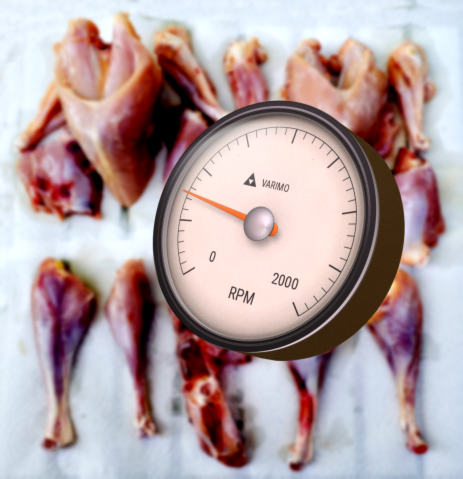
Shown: 375
